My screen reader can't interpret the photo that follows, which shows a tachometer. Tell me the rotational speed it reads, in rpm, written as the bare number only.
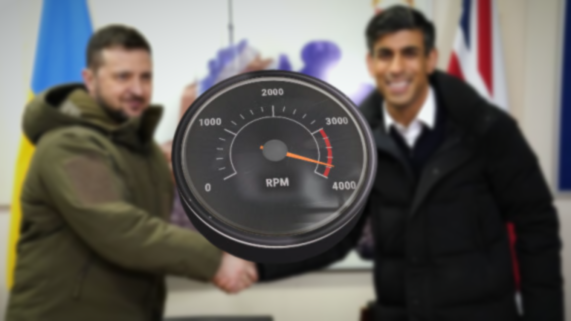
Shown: 3800
